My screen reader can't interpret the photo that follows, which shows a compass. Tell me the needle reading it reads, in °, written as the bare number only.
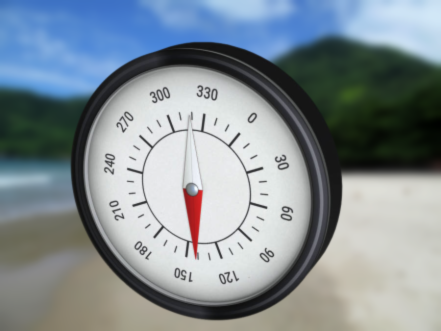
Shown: 140
